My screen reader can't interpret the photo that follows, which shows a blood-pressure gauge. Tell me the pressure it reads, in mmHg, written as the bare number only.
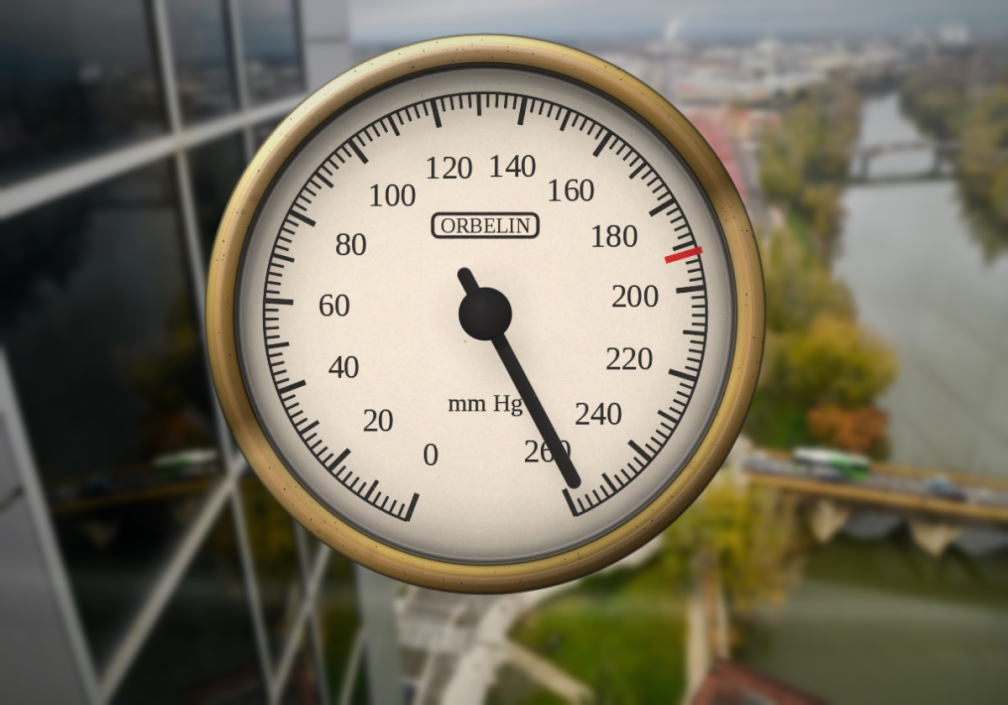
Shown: 257
